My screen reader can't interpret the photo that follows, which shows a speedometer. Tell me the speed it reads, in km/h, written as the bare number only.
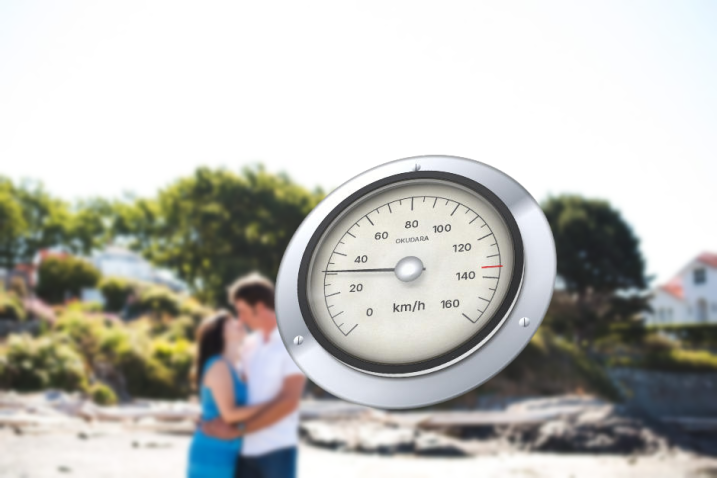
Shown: 30
